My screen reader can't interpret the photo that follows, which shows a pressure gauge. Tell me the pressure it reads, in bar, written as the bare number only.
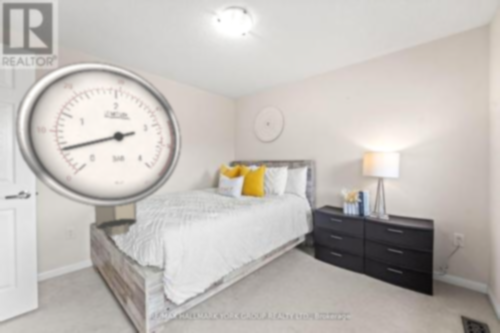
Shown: 0.4
